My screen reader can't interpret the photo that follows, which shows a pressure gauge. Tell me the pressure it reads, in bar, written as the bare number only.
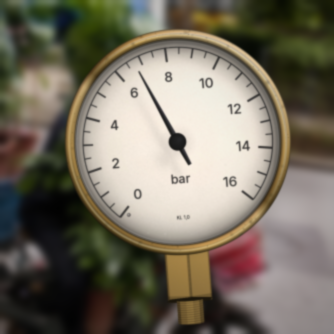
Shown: 6.75
